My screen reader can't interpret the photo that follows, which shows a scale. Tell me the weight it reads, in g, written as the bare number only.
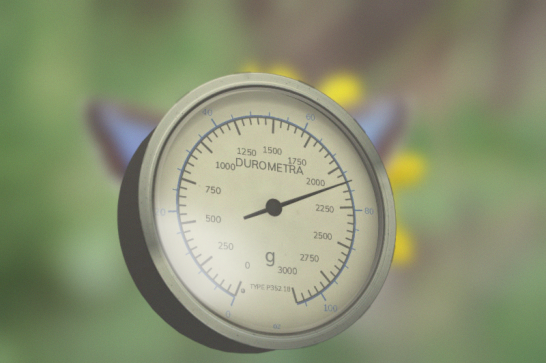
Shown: 2100
